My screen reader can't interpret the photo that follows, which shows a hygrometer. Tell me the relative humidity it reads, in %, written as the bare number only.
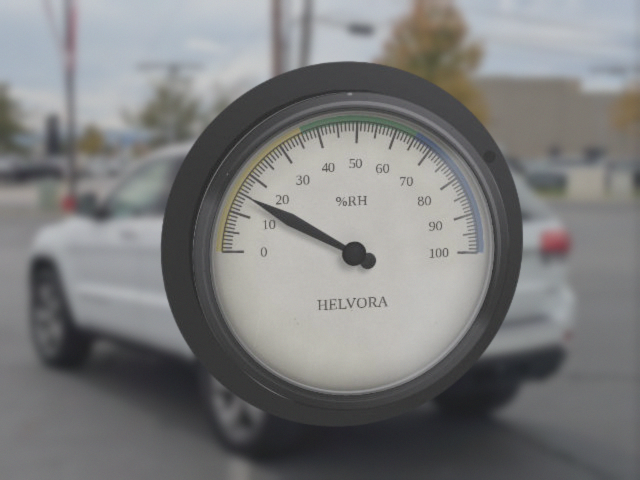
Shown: 15
